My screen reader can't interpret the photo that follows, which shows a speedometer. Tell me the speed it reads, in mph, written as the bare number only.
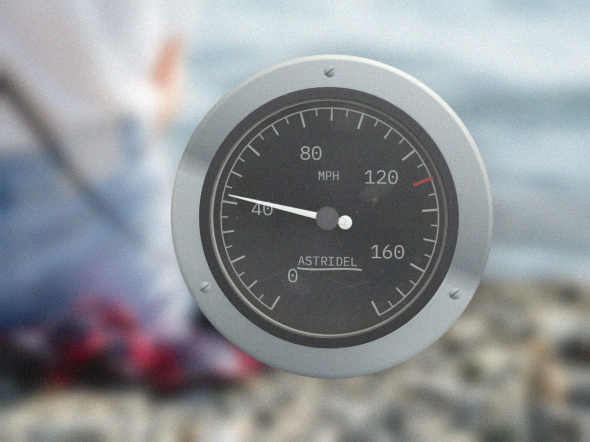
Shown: 42.5
